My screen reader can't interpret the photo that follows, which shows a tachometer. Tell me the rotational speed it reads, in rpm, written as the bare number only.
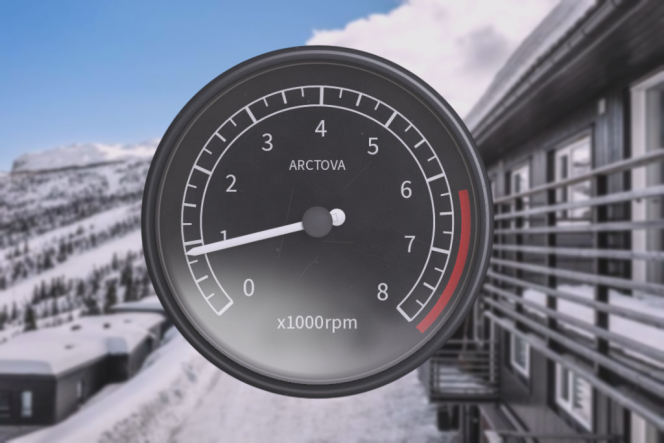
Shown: 875
